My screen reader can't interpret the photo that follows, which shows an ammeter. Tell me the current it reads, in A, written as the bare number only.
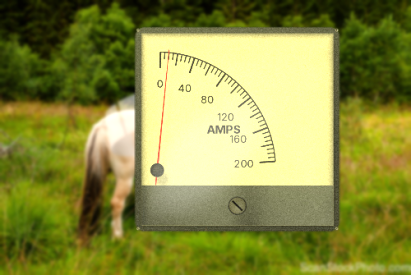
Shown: 10
